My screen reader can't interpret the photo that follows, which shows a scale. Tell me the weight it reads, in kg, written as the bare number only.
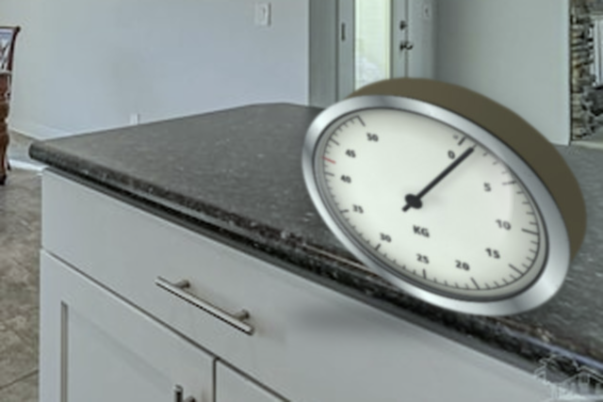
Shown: 1
